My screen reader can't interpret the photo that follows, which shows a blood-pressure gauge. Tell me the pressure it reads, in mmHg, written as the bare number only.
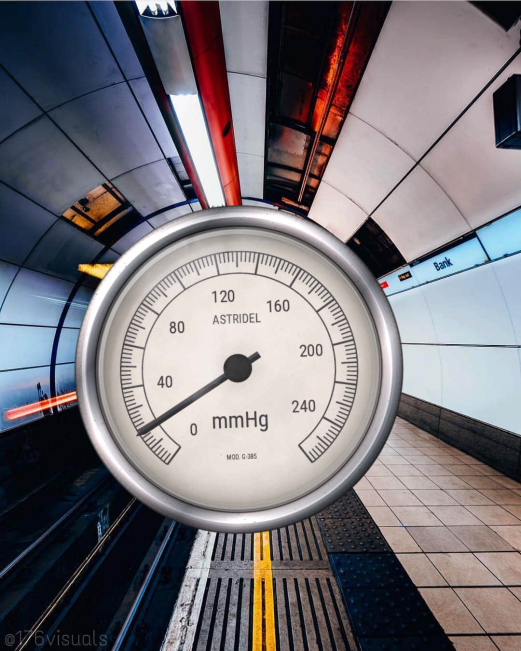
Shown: 18
